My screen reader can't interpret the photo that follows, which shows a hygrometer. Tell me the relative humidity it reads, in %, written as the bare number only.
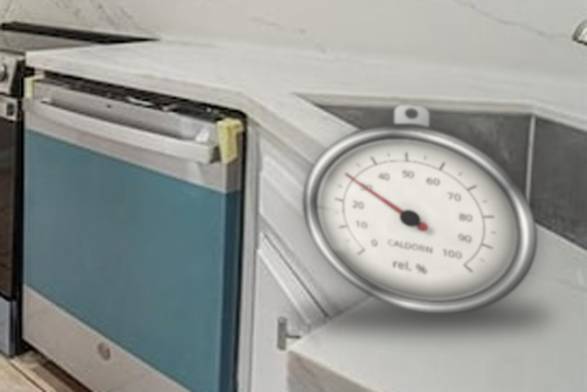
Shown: 30
